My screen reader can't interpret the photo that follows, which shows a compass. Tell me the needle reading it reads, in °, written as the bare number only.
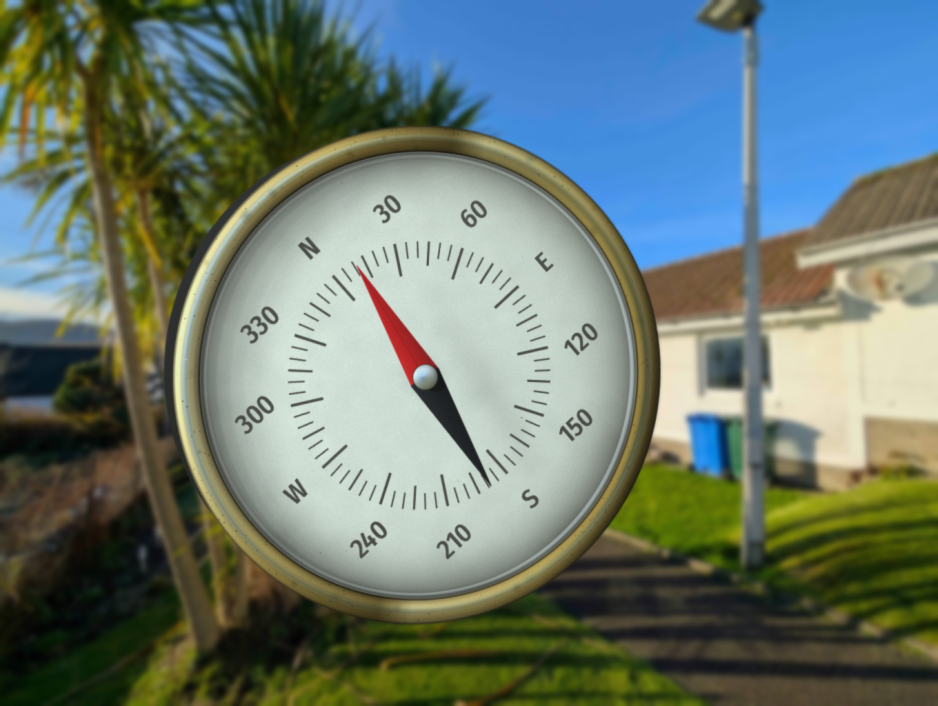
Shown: 10
